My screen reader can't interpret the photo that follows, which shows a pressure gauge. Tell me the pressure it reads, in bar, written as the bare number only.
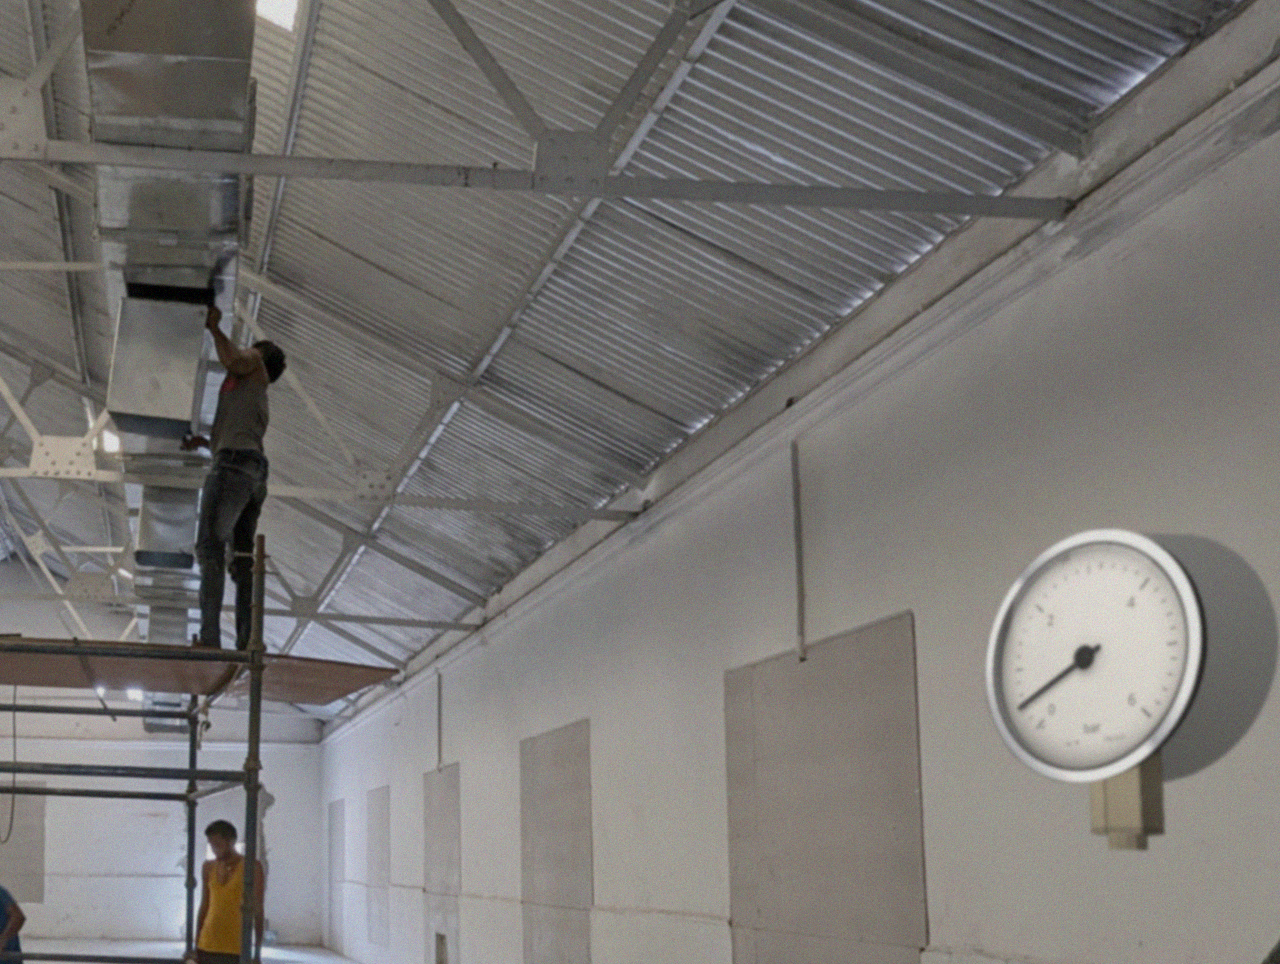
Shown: 0.4
